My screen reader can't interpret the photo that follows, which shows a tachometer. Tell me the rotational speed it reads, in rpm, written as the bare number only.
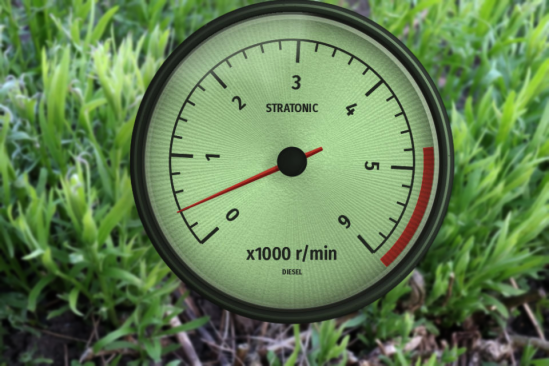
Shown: 400
